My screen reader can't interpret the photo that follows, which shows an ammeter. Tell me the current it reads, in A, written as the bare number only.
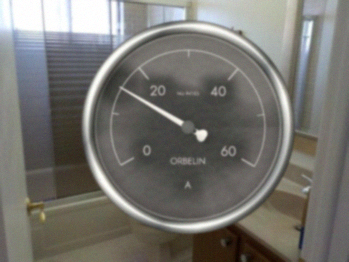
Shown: 15
